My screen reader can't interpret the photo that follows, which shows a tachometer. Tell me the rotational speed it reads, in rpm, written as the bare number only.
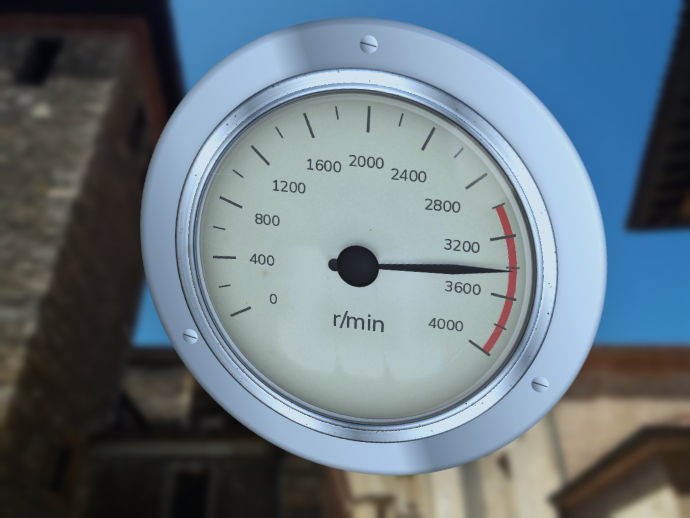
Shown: 3400
